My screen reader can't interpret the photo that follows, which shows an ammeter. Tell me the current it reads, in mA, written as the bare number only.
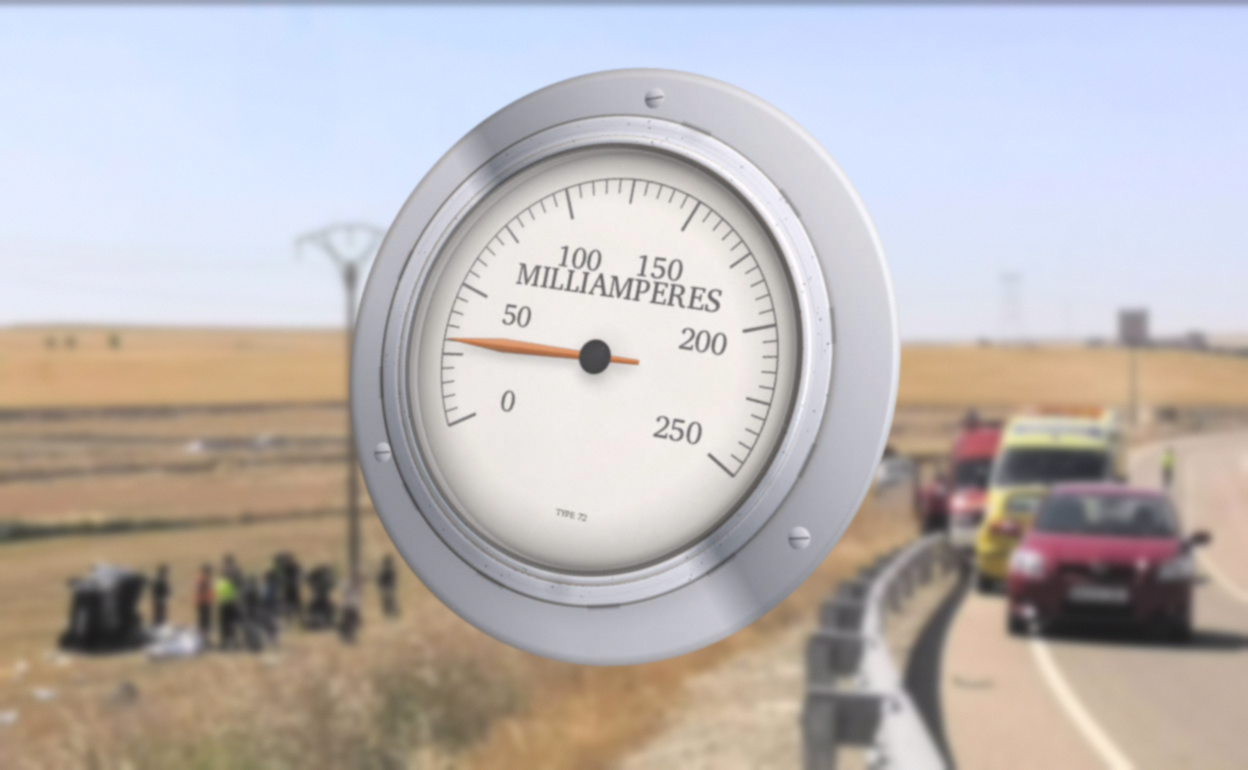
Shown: 30
